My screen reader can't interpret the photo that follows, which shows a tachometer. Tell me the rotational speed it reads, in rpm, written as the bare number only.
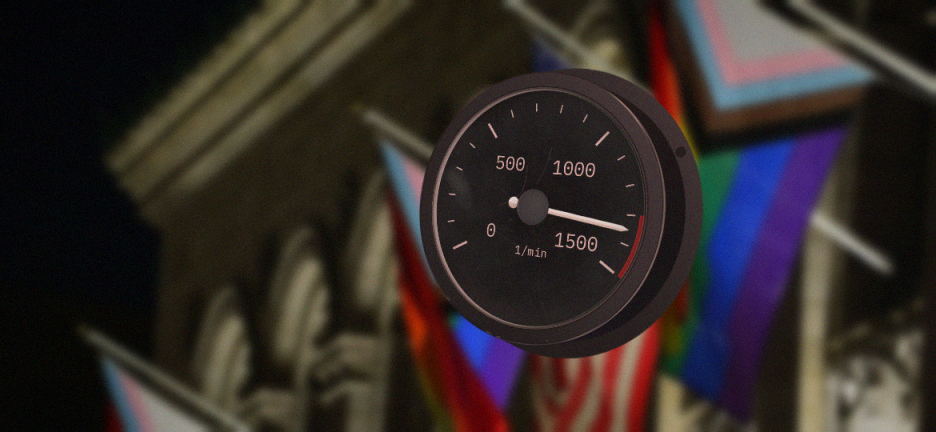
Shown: 1350
